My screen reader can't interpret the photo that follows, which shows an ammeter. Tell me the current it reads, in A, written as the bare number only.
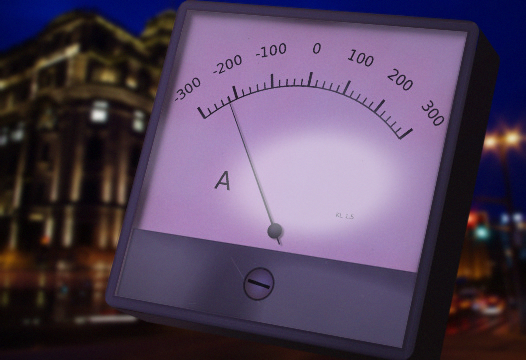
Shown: -220
